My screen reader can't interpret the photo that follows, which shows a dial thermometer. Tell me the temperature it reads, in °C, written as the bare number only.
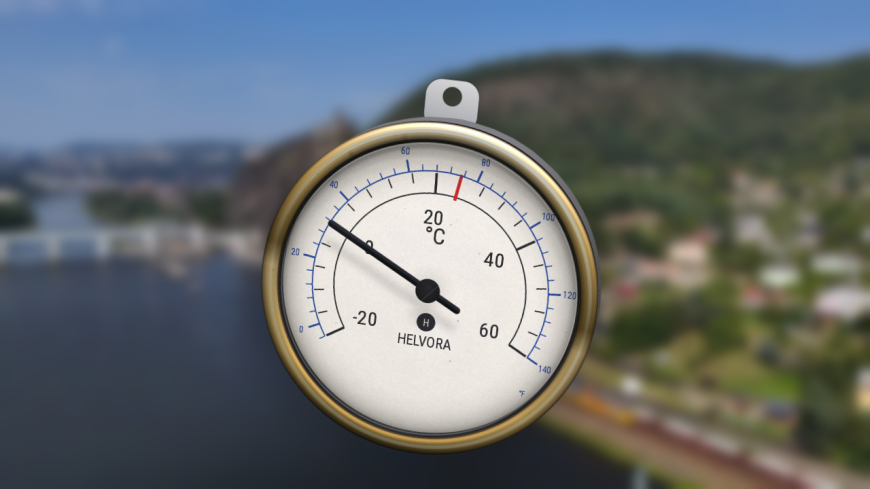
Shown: 0
